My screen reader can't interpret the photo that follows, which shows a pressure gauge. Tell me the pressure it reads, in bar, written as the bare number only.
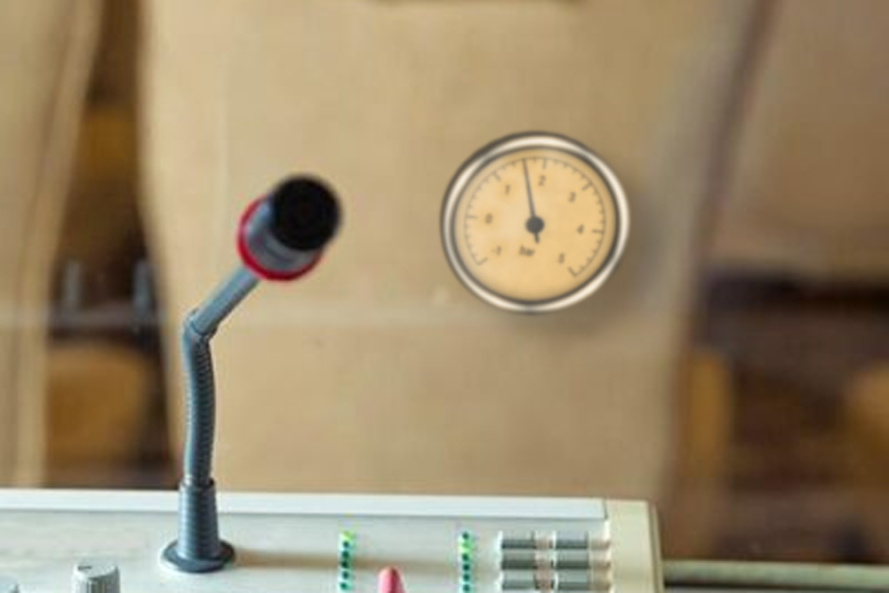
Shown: 1.6
